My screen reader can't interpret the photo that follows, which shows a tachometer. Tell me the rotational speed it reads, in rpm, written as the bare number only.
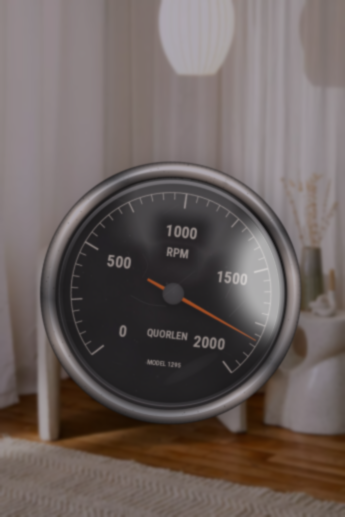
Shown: 1825
